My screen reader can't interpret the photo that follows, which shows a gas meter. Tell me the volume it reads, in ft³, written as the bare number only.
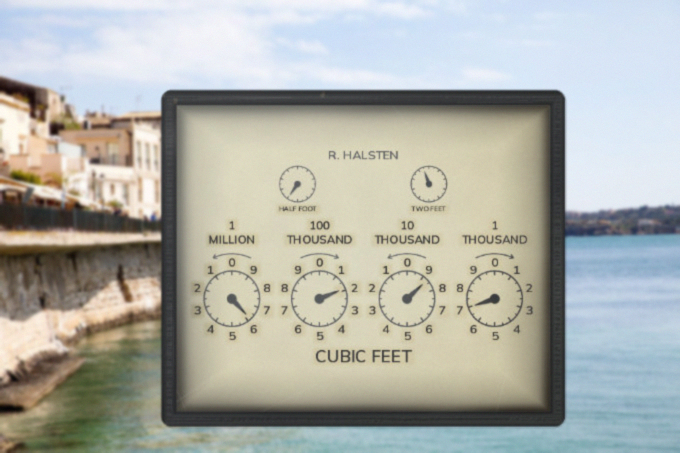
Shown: 618700
